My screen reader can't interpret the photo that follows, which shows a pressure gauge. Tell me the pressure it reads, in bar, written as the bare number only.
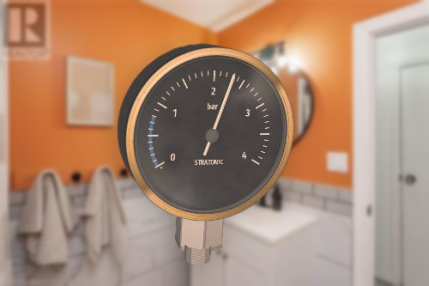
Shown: 2.3
